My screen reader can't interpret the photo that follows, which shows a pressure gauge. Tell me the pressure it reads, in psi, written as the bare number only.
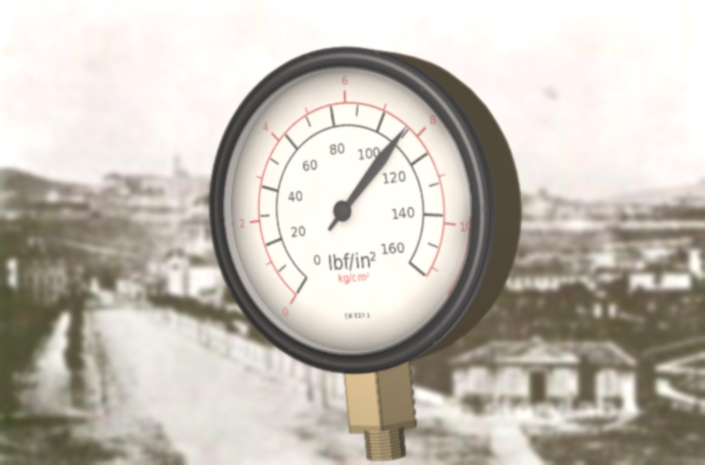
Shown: 110
